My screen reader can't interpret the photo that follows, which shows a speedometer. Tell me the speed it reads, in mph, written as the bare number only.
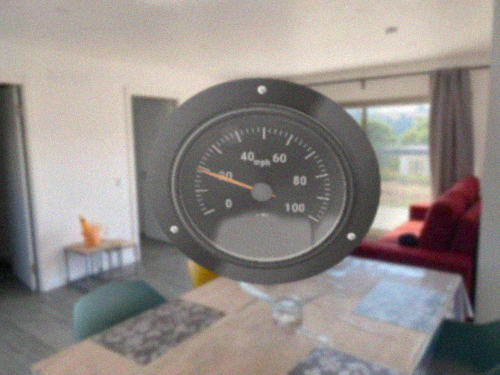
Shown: 20
